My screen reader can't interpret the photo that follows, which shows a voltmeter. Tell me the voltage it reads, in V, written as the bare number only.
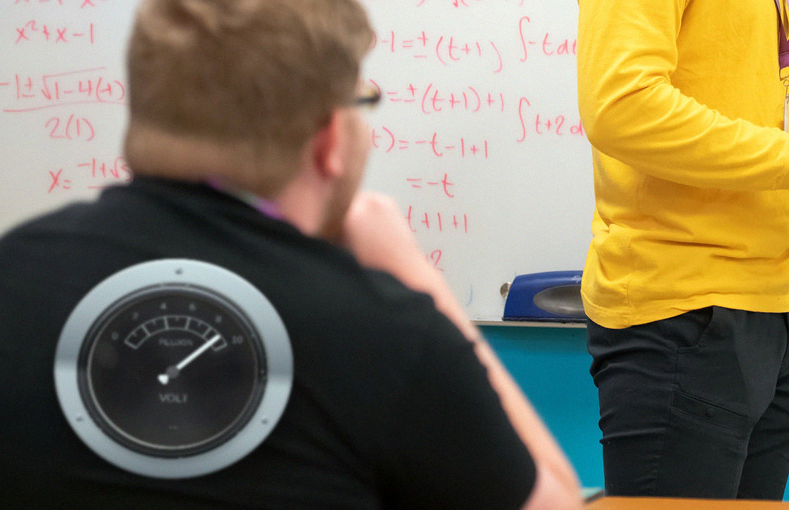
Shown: 9
